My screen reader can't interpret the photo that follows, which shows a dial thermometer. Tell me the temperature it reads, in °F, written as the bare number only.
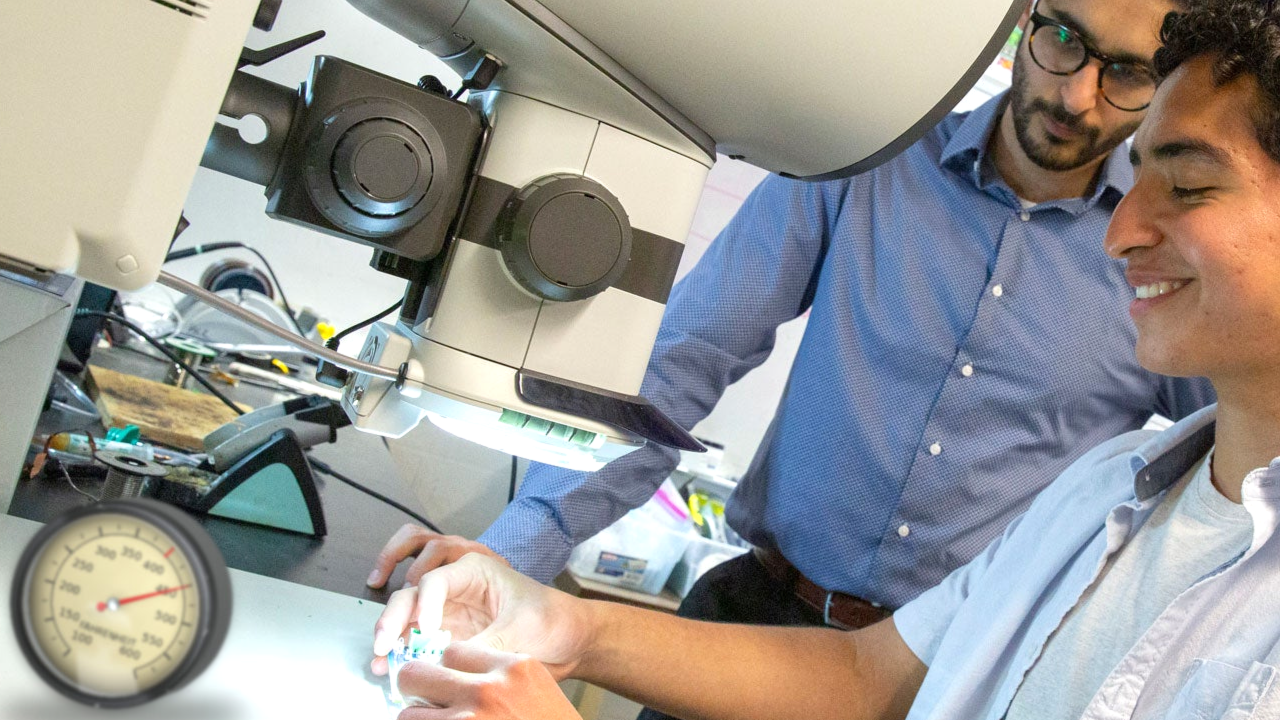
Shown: 450
